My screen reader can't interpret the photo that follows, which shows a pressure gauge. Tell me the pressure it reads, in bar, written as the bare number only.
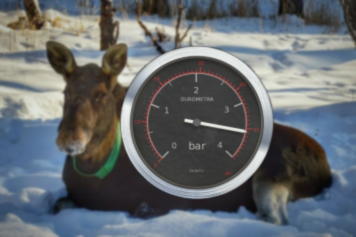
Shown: 3.5
